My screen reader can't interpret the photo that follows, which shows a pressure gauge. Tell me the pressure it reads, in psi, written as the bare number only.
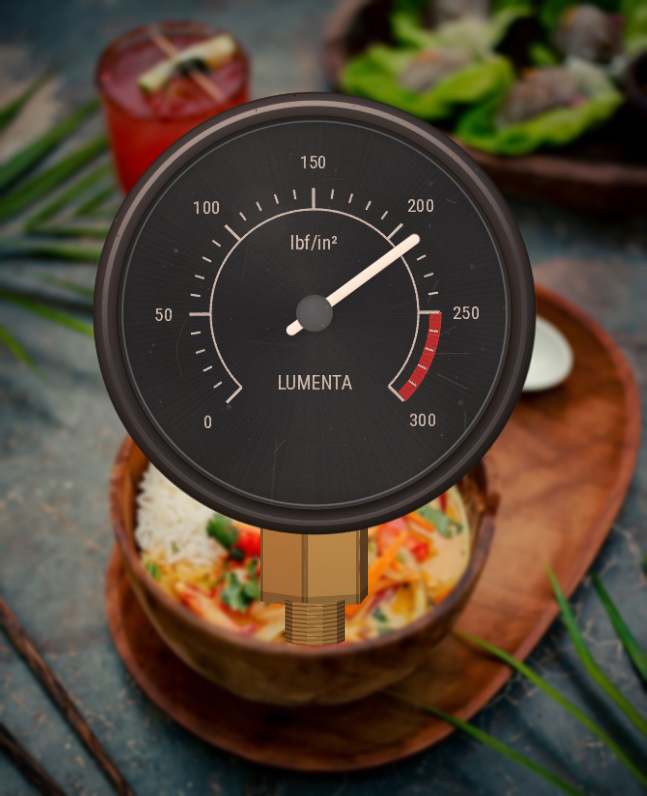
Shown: 210
